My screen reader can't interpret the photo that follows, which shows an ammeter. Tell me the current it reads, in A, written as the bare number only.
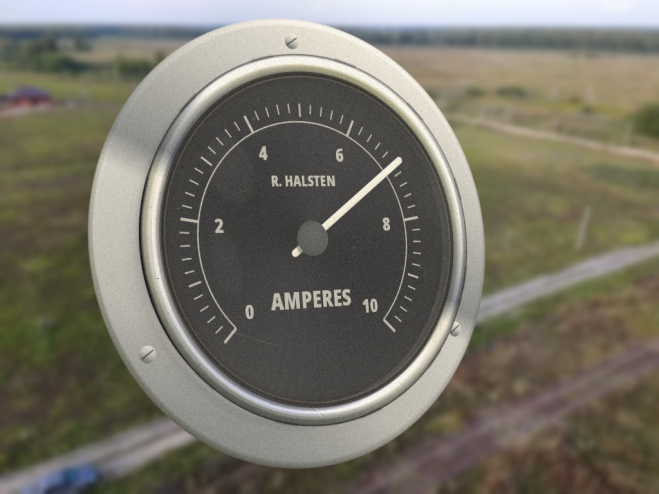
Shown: 7
